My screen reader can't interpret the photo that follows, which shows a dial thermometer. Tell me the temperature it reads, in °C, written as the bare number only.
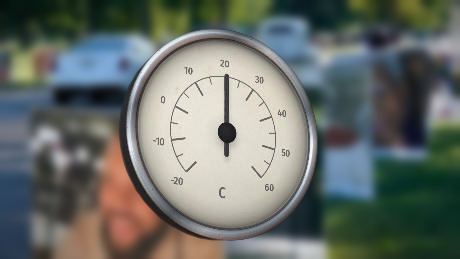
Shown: 20
